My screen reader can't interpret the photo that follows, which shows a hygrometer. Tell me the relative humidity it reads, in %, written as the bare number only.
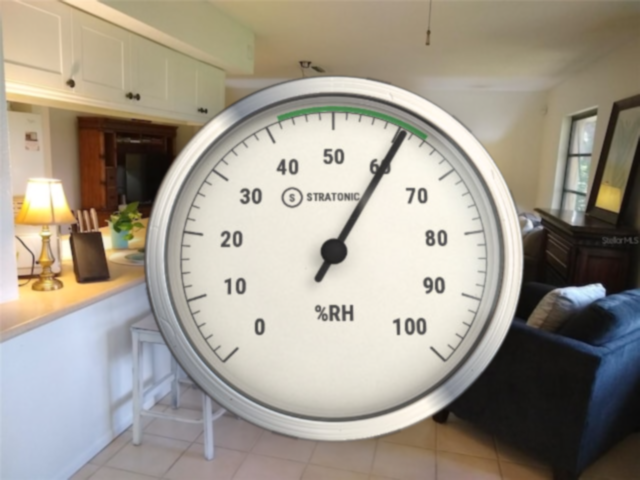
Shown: 61
